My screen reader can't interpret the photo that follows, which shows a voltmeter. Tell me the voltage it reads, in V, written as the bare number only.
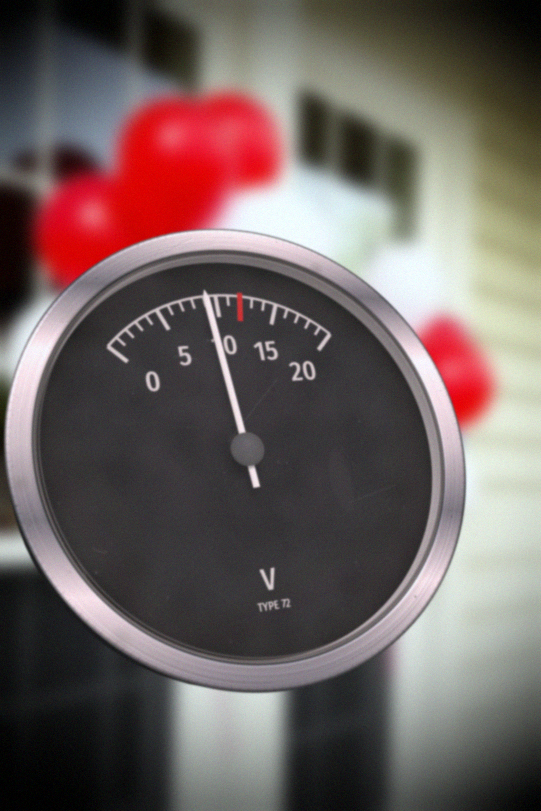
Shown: 9
